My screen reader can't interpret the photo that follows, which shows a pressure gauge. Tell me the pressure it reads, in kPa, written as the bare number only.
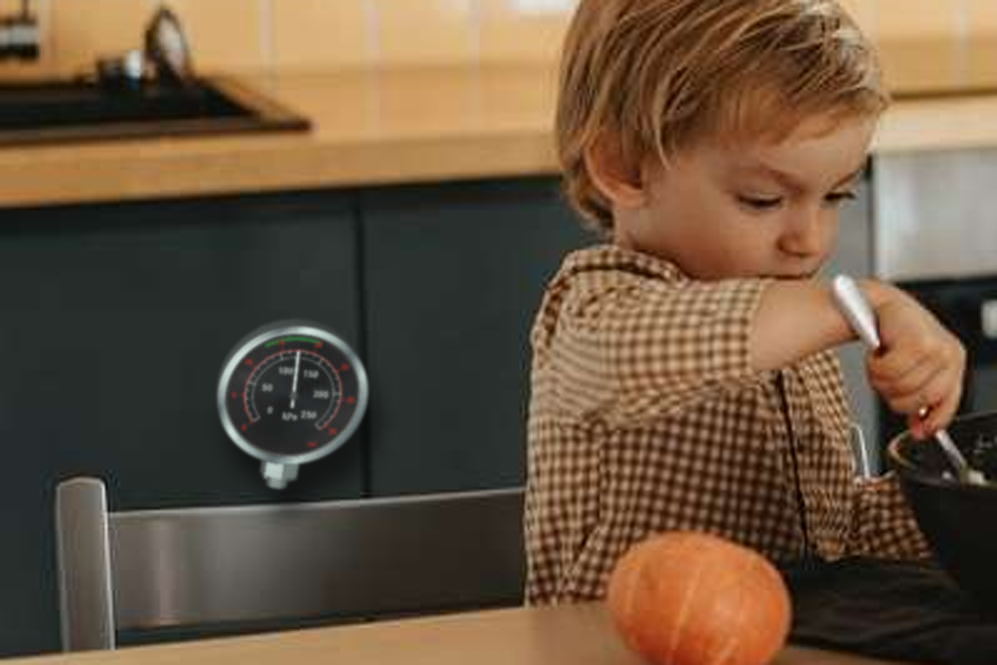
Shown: 120
